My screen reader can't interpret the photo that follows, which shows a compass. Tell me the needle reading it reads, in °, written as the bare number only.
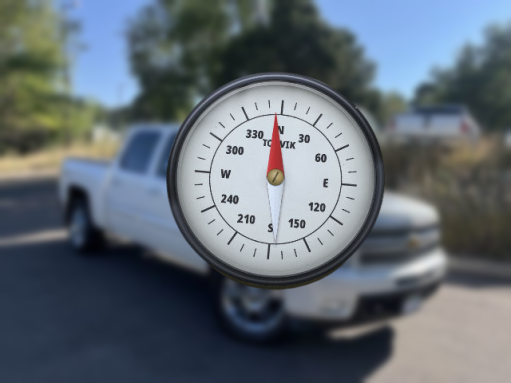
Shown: 355
